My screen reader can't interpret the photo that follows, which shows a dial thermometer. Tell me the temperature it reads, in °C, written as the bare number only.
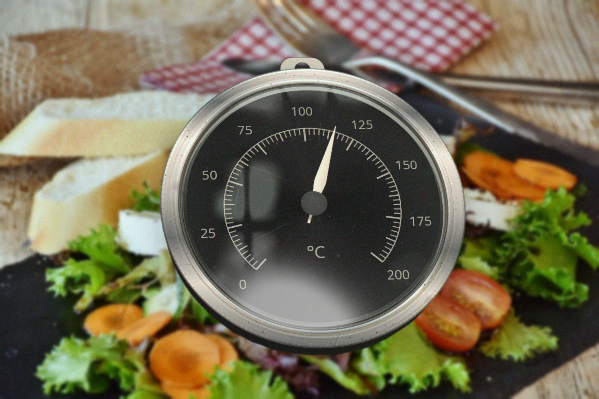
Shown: 115
